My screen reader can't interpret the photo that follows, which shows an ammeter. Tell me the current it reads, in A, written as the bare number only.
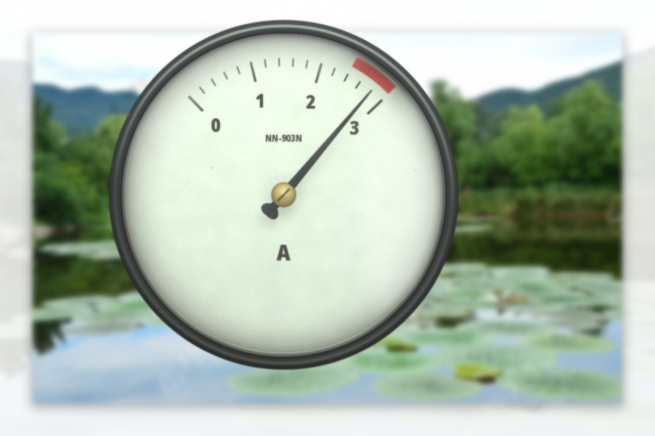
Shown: 2.8
